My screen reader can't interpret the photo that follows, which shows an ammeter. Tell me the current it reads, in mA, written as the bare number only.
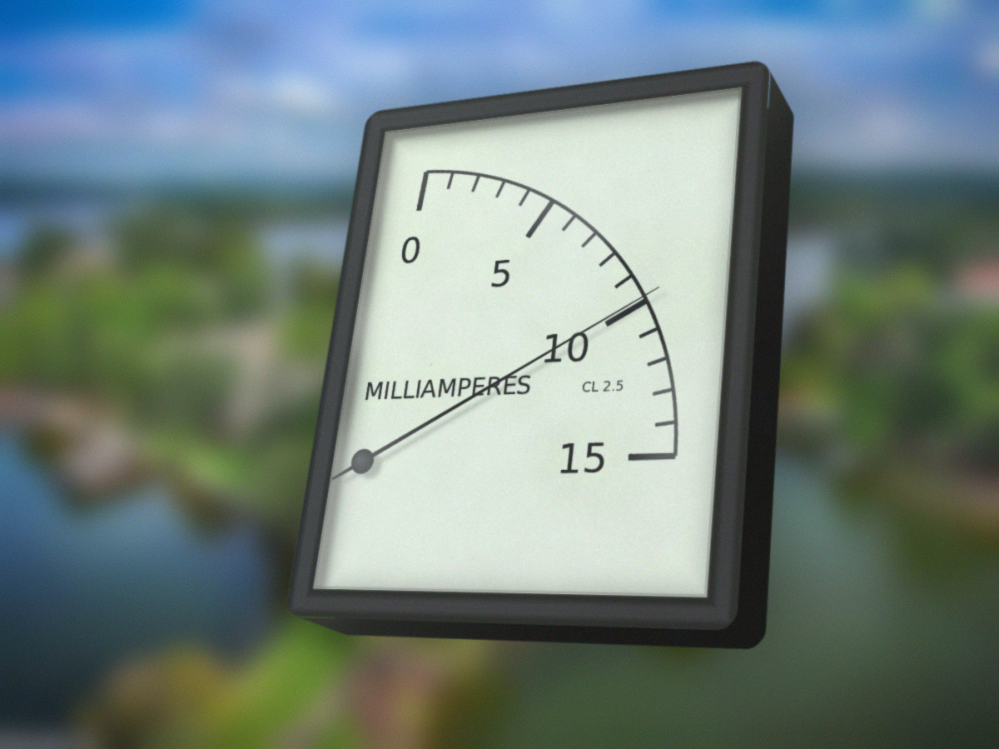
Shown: 10
